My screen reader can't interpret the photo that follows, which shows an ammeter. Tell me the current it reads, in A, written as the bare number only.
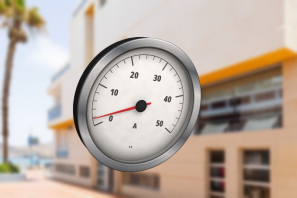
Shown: 2
